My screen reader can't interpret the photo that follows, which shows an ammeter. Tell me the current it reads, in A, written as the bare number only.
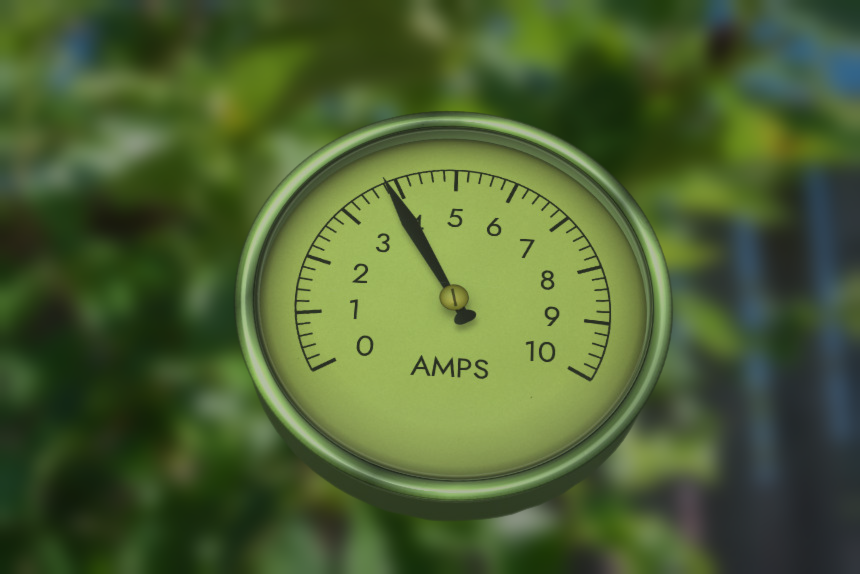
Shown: 3.8
